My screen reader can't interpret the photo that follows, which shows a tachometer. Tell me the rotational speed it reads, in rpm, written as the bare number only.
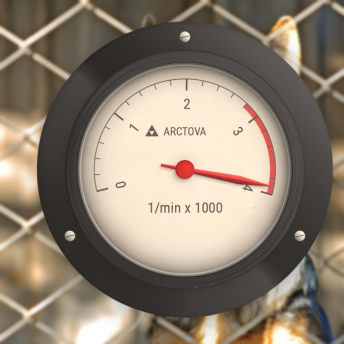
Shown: 3900
